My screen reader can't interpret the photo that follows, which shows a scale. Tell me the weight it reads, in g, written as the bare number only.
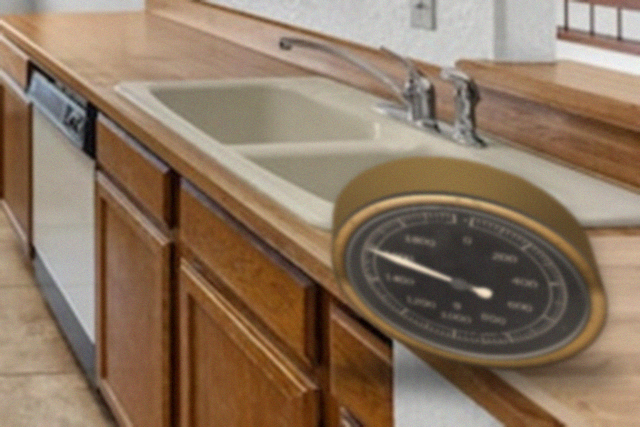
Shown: 1600
